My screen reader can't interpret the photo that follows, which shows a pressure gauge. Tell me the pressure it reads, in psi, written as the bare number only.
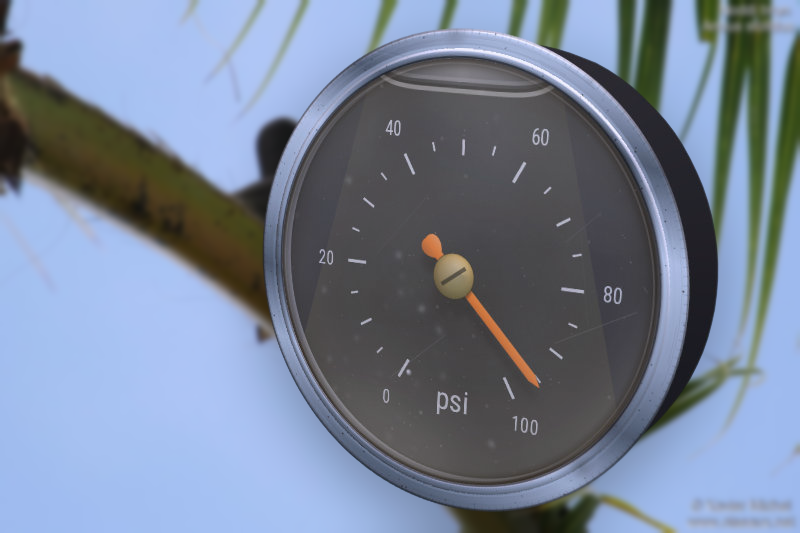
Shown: 95
